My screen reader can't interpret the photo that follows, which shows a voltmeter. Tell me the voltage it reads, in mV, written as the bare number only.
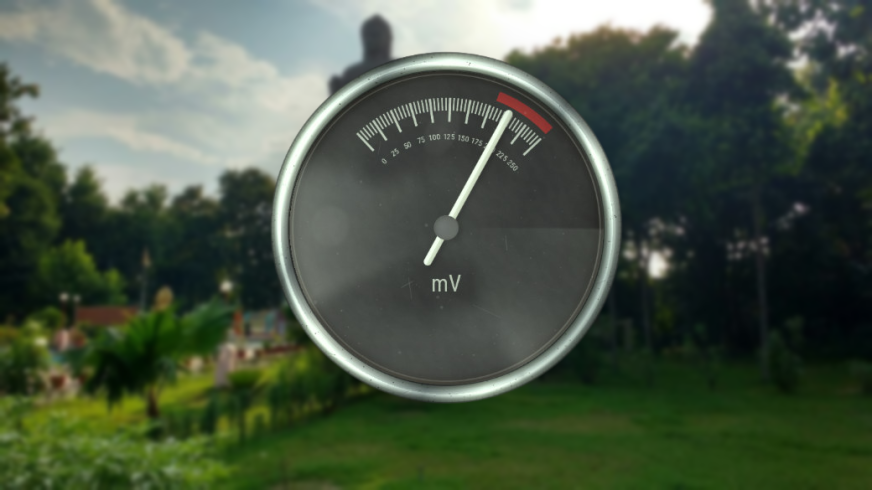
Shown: 200
